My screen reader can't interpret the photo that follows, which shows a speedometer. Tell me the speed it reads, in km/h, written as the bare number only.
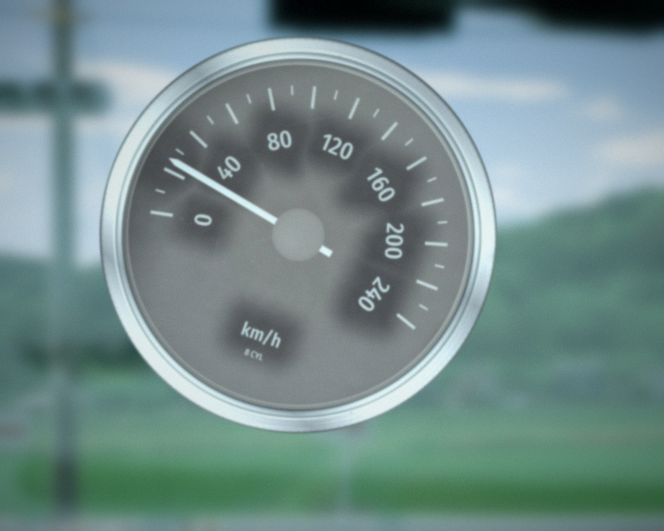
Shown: 25
